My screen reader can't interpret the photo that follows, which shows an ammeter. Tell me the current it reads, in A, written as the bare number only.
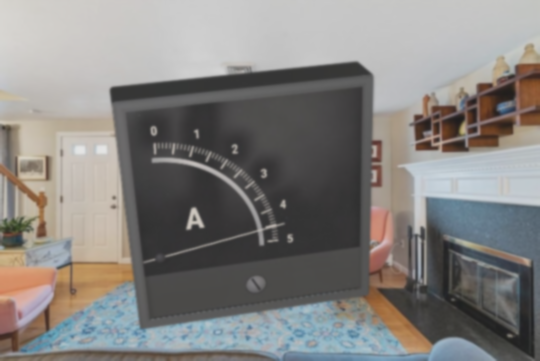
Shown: 4.5
